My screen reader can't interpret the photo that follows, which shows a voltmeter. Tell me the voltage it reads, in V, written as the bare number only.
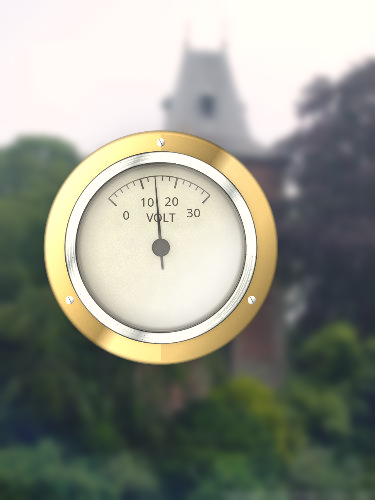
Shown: 14
